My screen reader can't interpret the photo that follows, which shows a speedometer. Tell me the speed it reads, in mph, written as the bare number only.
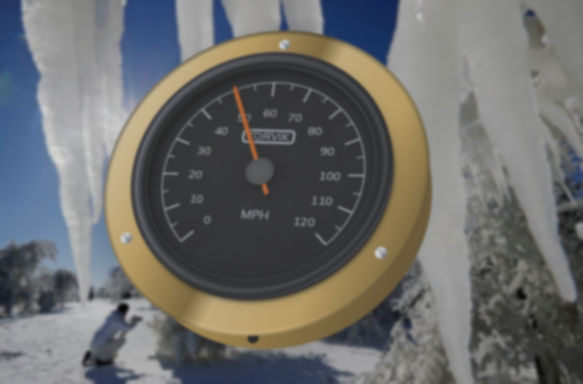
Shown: 50
